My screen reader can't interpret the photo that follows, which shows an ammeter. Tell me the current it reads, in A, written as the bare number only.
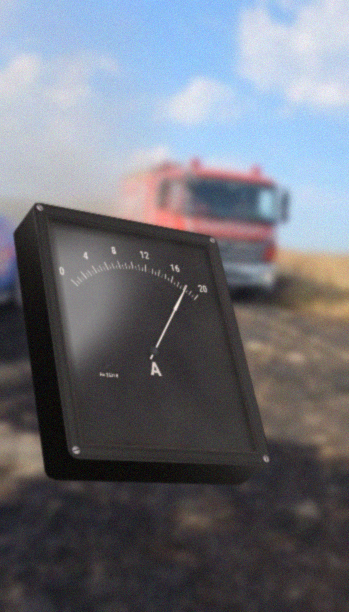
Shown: 18
